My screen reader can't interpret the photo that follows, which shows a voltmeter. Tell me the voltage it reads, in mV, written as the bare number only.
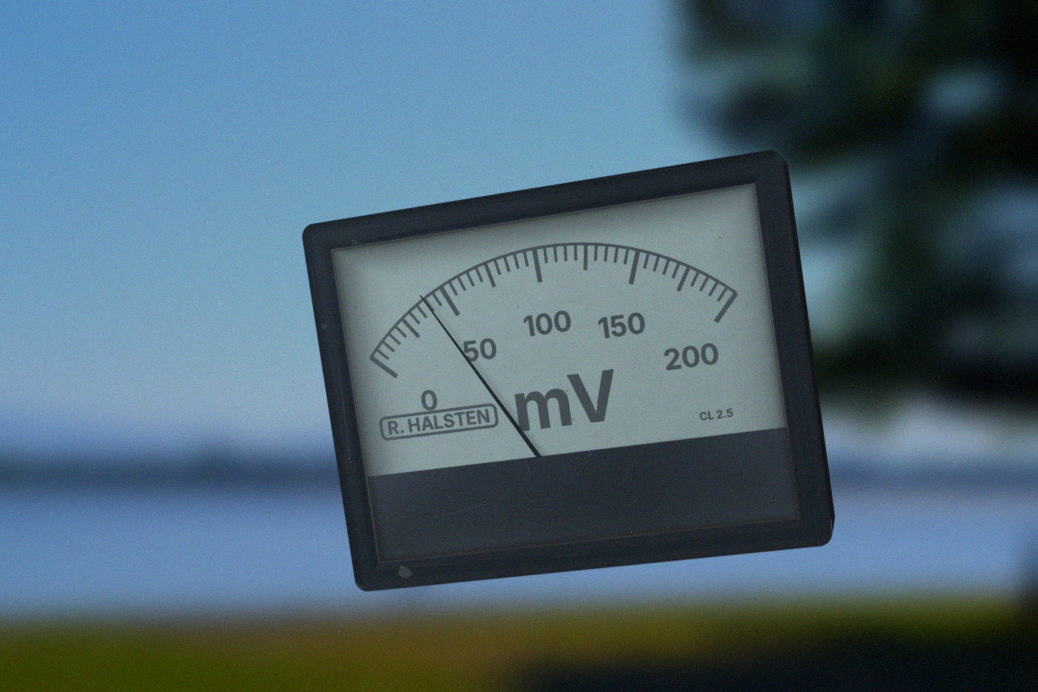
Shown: 40
